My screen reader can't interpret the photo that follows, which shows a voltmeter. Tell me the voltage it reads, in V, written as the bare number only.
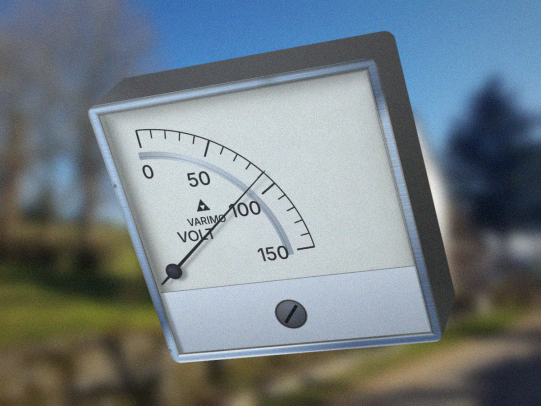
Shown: 90
